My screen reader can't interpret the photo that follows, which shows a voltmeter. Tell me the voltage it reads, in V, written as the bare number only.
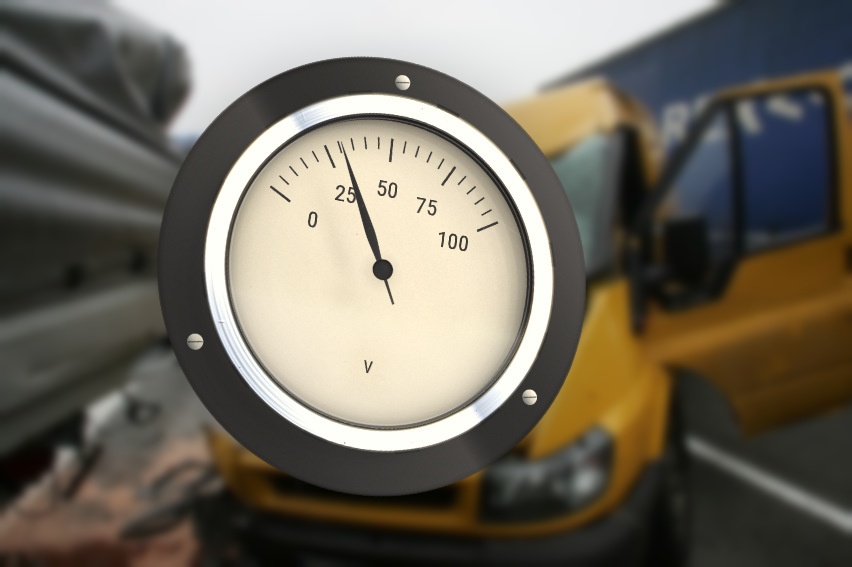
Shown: 30
